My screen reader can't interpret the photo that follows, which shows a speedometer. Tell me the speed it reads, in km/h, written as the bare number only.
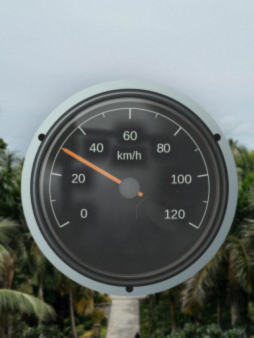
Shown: 30
